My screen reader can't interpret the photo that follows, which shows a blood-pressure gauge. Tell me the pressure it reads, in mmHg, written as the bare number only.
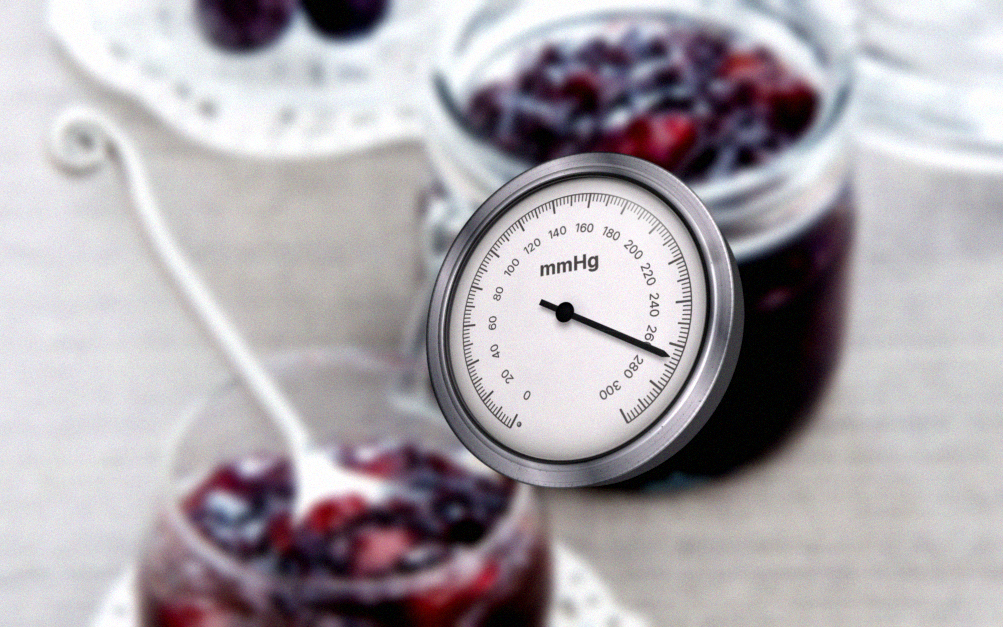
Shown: 266
